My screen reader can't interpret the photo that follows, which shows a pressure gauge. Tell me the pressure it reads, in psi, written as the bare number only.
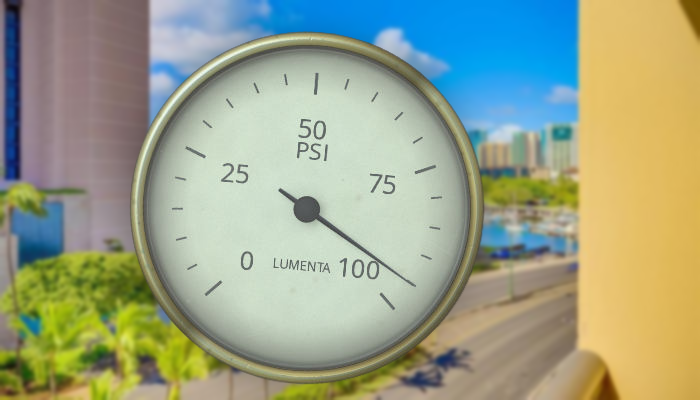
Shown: 95
